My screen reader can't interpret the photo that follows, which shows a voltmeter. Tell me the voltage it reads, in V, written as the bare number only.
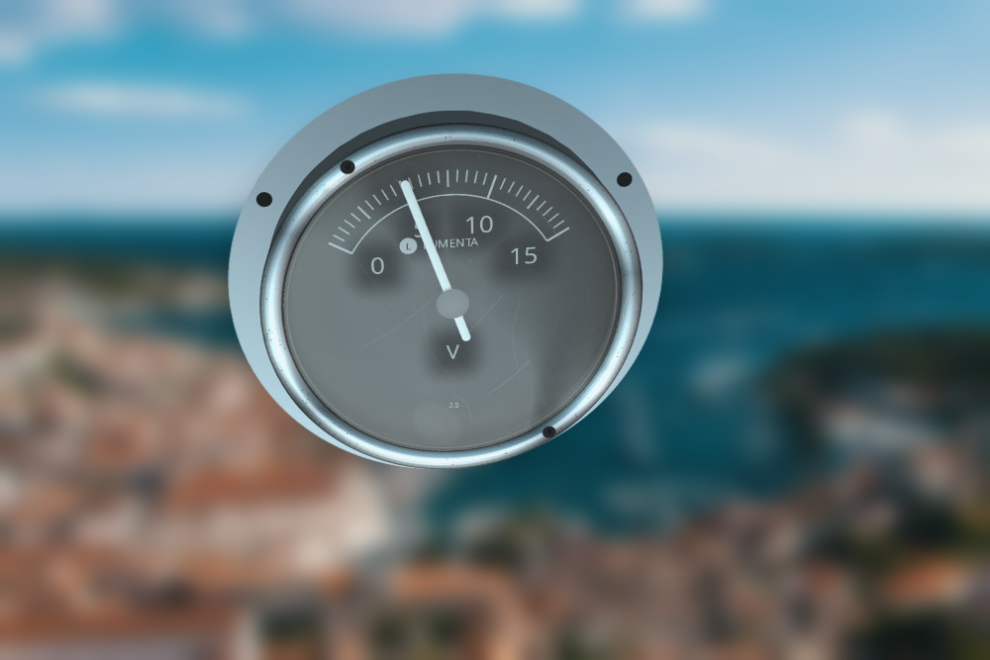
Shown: 5.25
